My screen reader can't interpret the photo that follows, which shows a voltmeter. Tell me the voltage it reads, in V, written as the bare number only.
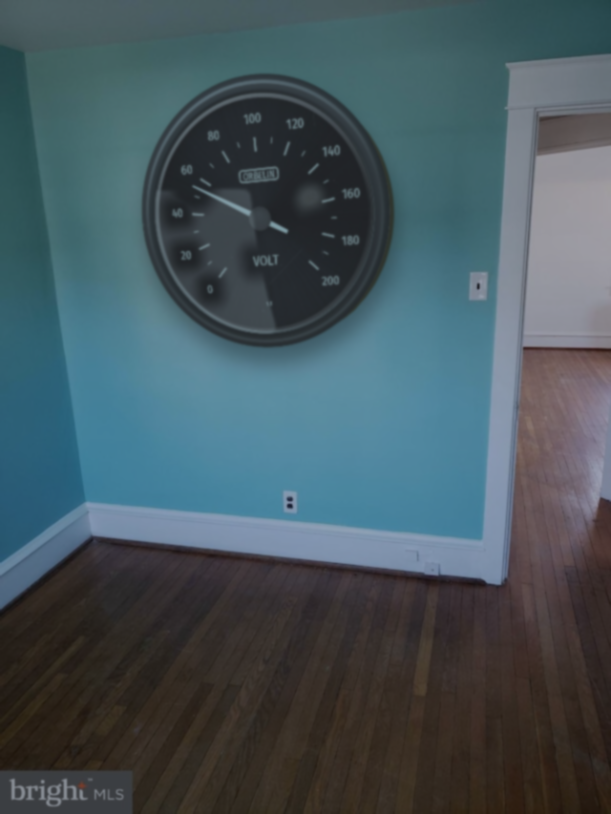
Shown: 55
